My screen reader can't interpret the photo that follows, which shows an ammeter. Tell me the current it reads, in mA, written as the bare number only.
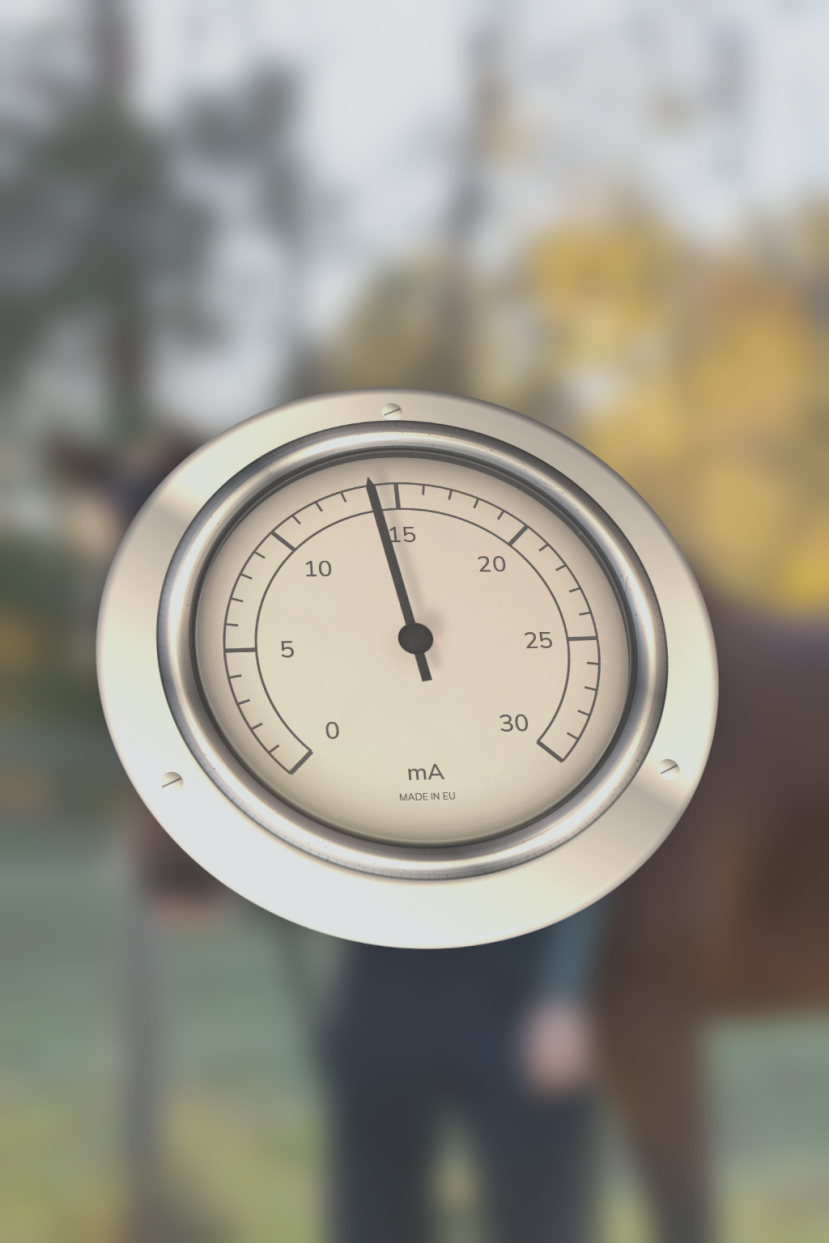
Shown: 14
